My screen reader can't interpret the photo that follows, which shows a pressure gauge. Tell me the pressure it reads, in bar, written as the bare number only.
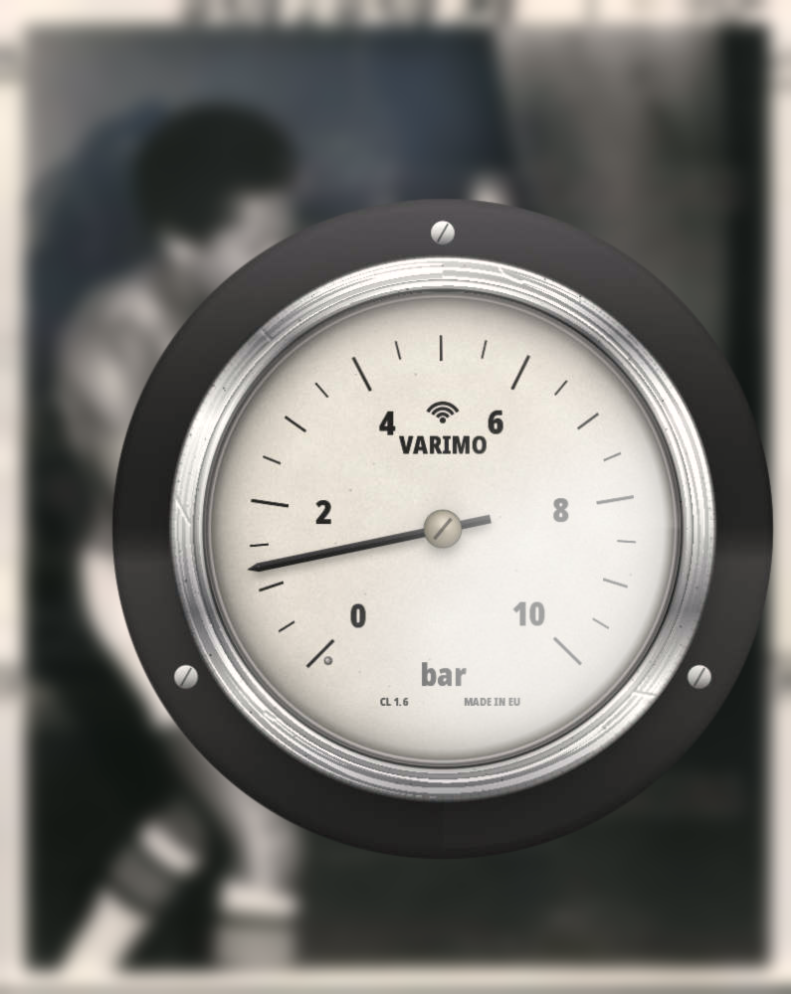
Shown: 1.25
